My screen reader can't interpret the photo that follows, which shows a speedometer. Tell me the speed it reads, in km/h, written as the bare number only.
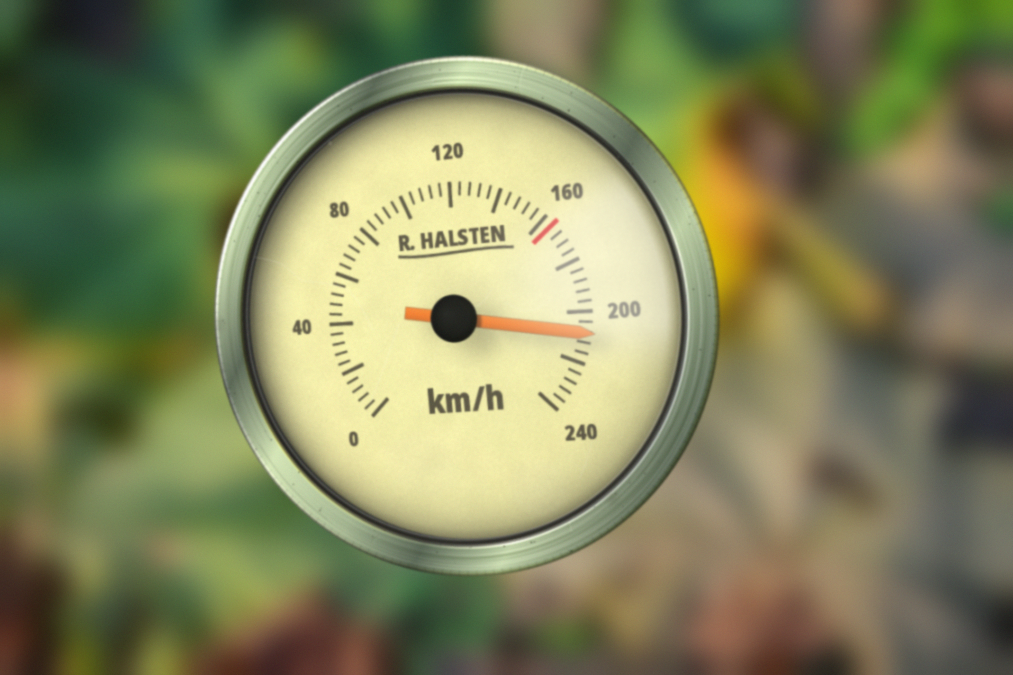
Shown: 208
